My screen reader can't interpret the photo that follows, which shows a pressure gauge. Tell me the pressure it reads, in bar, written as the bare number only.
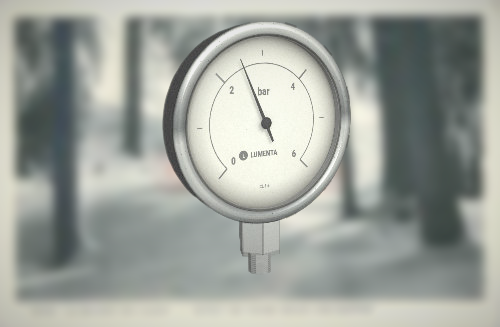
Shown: 2.5
